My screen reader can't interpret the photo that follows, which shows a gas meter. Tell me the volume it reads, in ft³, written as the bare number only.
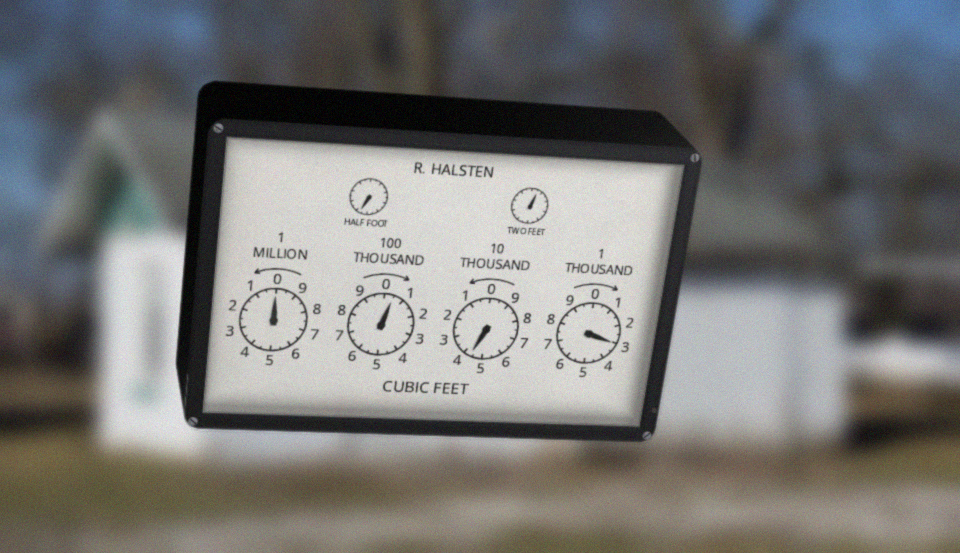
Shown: 4300
